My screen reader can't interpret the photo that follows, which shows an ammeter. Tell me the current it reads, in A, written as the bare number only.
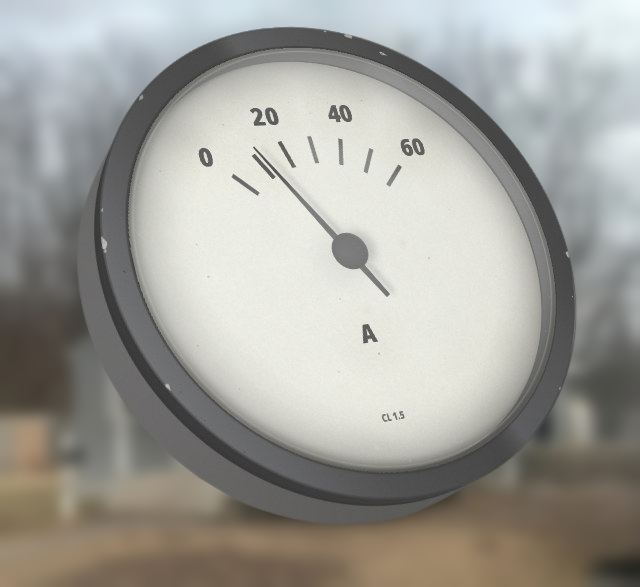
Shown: 10
